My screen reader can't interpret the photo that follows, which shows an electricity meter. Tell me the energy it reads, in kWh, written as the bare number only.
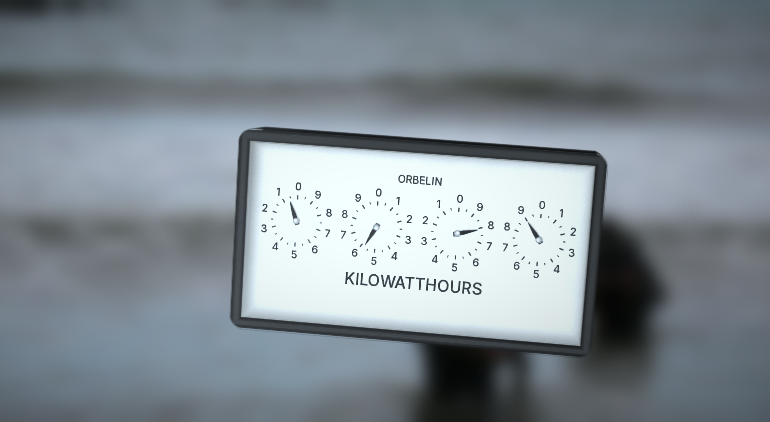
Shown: 579
